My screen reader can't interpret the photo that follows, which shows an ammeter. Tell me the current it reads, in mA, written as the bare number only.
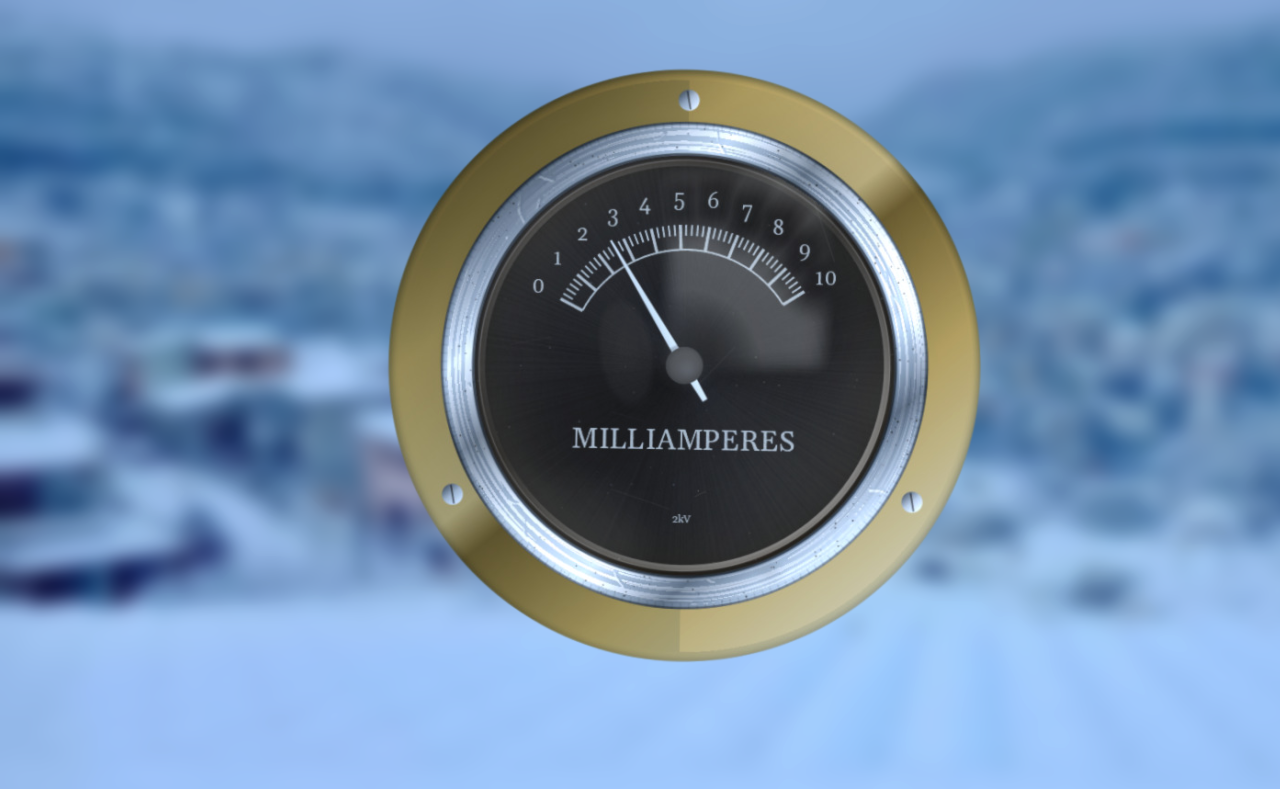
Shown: 2.6
